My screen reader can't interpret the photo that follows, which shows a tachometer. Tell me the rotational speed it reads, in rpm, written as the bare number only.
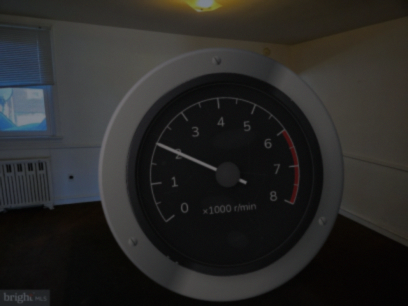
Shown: 2000
